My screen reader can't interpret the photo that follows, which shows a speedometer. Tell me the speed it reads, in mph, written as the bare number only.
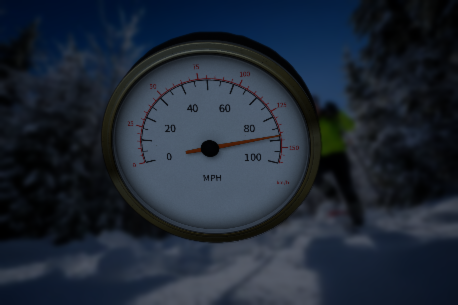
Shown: 87.5
